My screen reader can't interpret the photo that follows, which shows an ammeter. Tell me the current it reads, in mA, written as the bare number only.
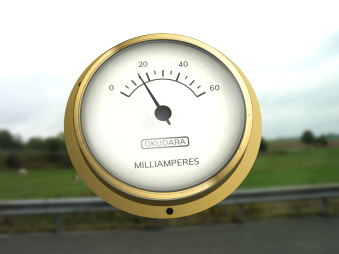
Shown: 15
